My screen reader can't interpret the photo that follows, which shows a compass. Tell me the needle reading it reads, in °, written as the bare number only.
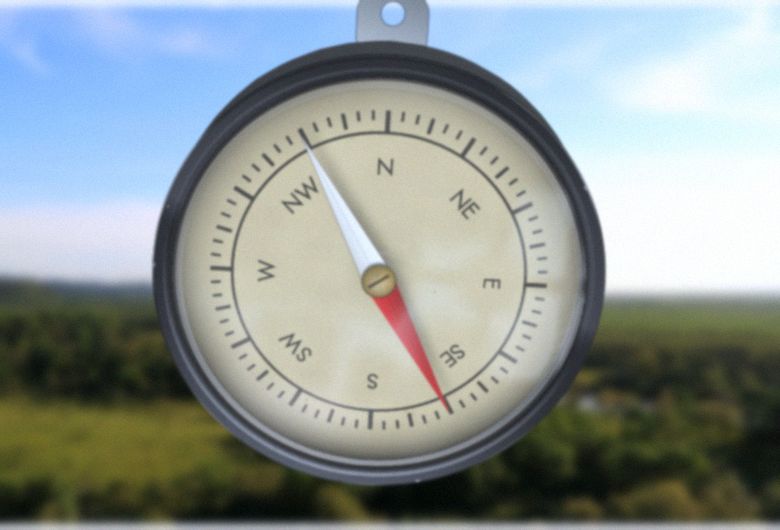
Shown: 150
